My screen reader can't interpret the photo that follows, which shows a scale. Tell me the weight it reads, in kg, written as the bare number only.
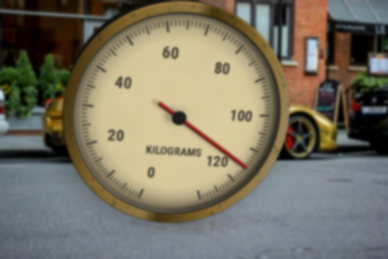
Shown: 115
